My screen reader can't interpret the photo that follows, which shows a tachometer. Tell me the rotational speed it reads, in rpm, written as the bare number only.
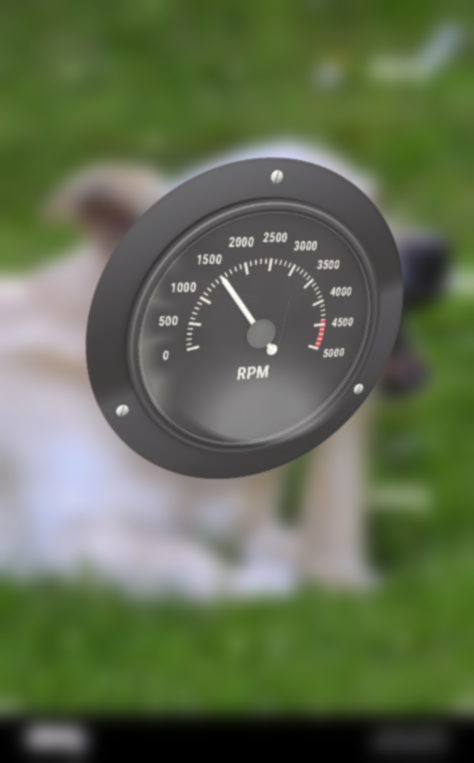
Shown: 1500
